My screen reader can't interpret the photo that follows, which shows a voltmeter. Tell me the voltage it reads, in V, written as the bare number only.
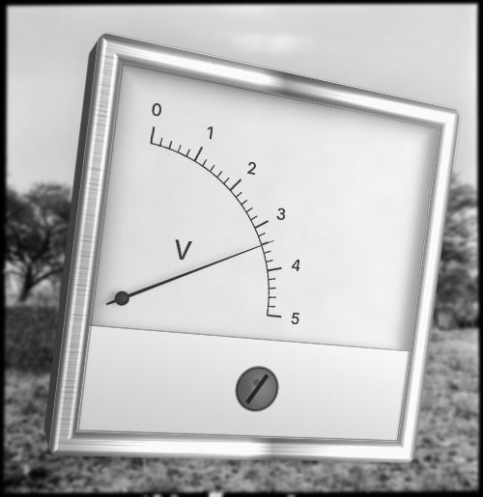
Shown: 3.4
